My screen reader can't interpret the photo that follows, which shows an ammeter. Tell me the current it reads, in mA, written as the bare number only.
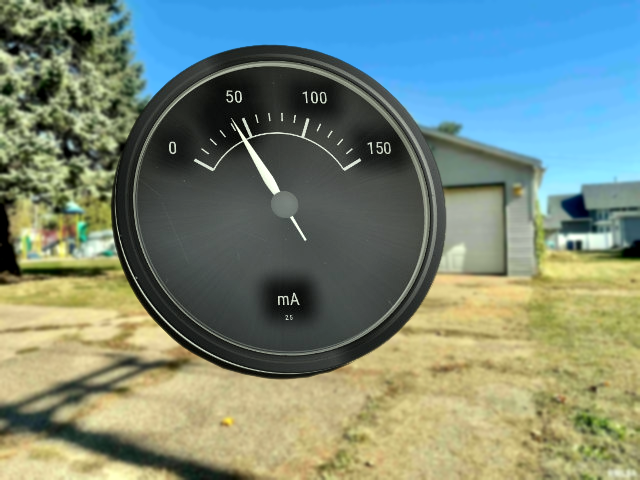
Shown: 40
